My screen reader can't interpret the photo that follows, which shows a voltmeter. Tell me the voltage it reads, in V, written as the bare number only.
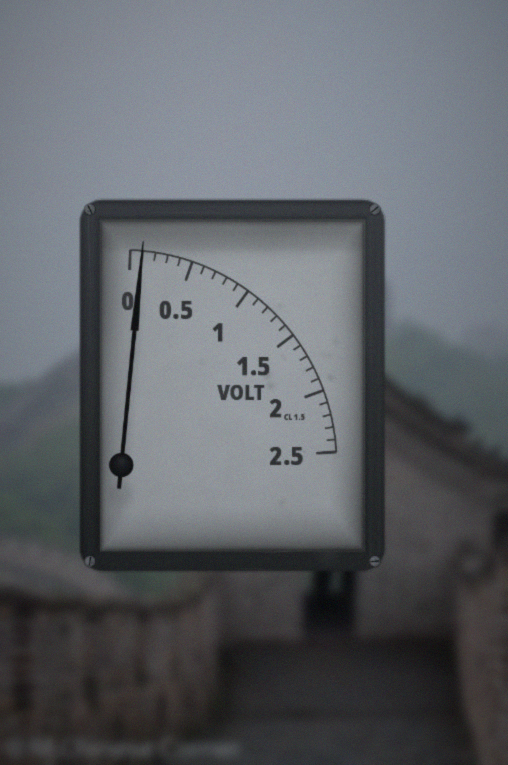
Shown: 0.1
